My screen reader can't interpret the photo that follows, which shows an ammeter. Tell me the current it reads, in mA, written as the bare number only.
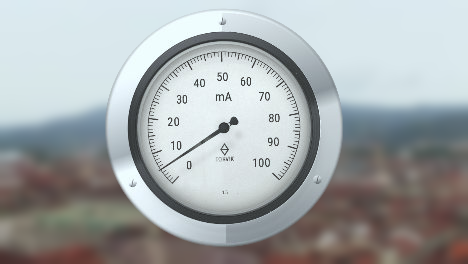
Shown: 5
